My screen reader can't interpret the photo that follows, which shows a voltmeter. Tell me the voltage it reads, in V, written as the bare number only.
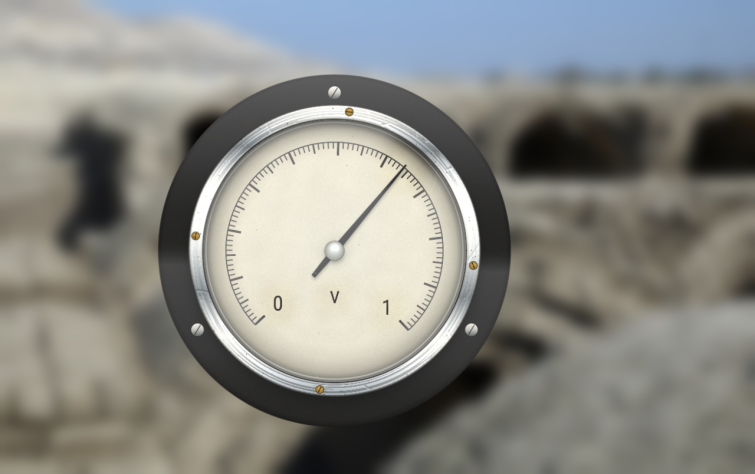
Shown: 0.64
